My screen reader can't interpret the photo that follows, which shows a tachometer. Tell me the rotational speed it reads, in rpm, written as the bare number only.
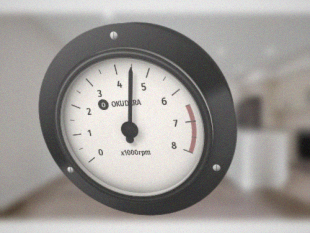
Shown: 4500
